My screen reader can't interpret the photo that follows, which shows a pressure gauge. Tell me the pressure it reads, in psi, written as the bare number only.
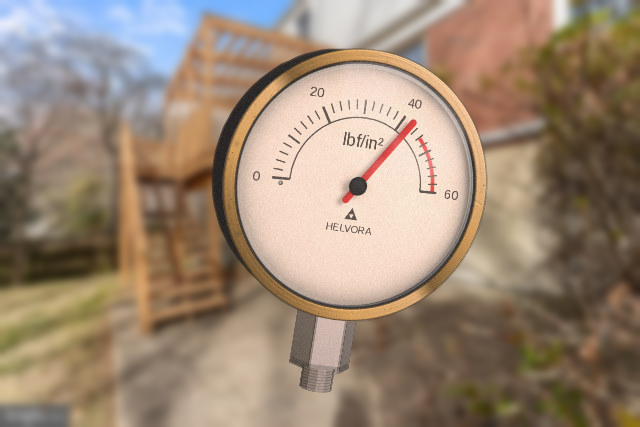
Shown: 42
